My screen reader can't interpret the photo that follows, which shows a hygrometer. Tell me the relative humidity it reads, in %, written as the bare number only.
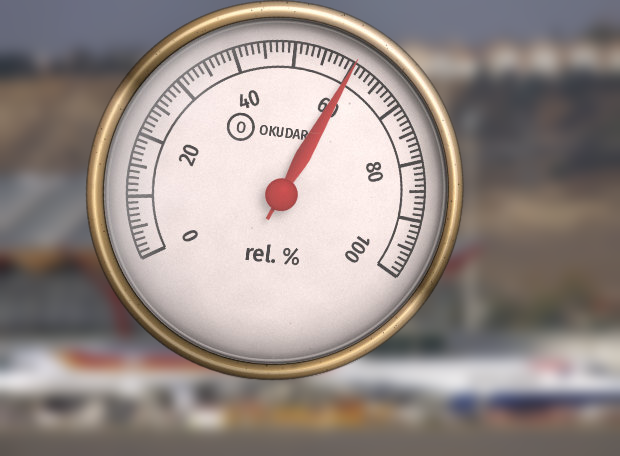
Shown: 60
